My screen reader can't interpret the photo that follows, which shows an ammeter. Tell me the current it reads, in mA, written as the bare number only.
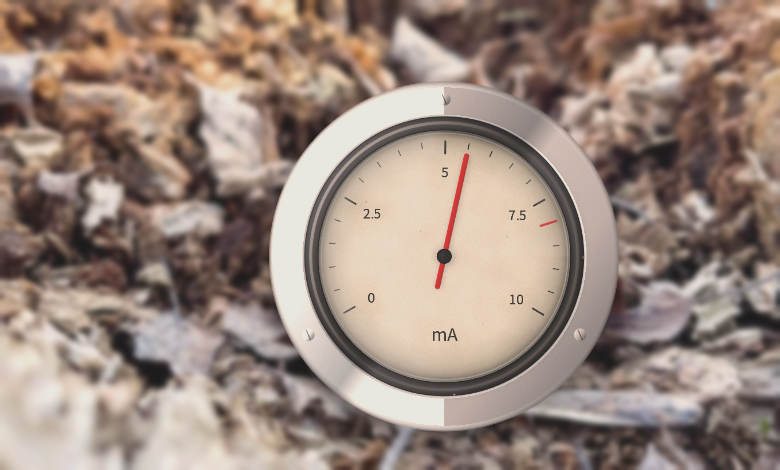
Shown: 5.5
